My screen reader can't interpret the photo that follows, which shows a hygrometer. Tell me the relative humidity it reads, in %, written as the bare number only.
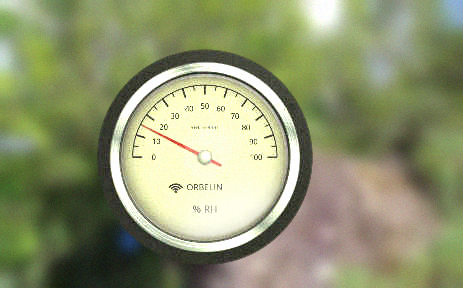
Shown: 15
